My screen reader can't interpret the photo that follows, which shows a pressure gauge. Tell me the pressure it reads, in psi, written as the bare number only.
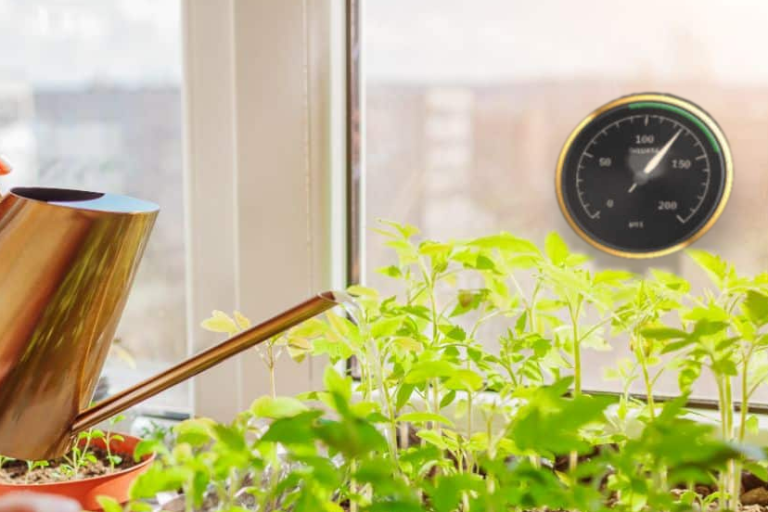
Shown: 125
